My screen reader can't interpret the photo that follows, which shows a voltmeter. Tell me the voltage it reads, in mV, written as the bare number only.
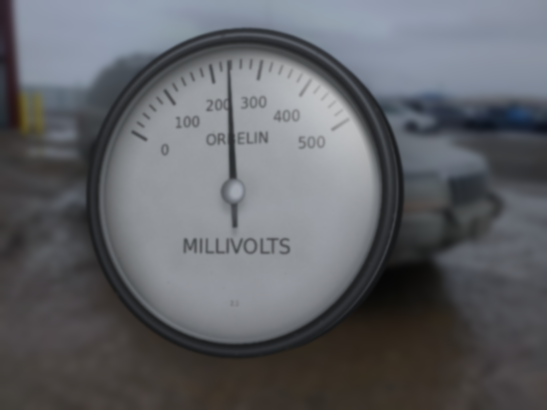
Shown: 240
